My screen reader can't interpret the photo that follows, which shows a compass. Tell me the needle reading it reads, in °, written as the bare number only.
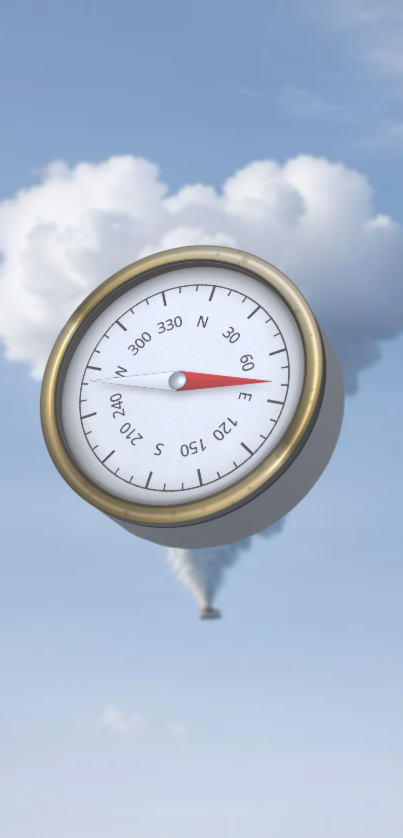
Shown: 80
